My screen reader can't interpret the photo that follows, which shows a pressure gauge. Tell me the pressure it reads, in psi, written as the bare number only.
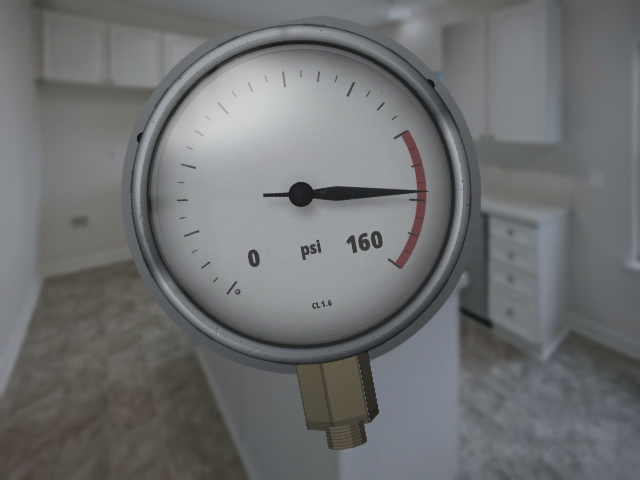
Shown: 137.5
